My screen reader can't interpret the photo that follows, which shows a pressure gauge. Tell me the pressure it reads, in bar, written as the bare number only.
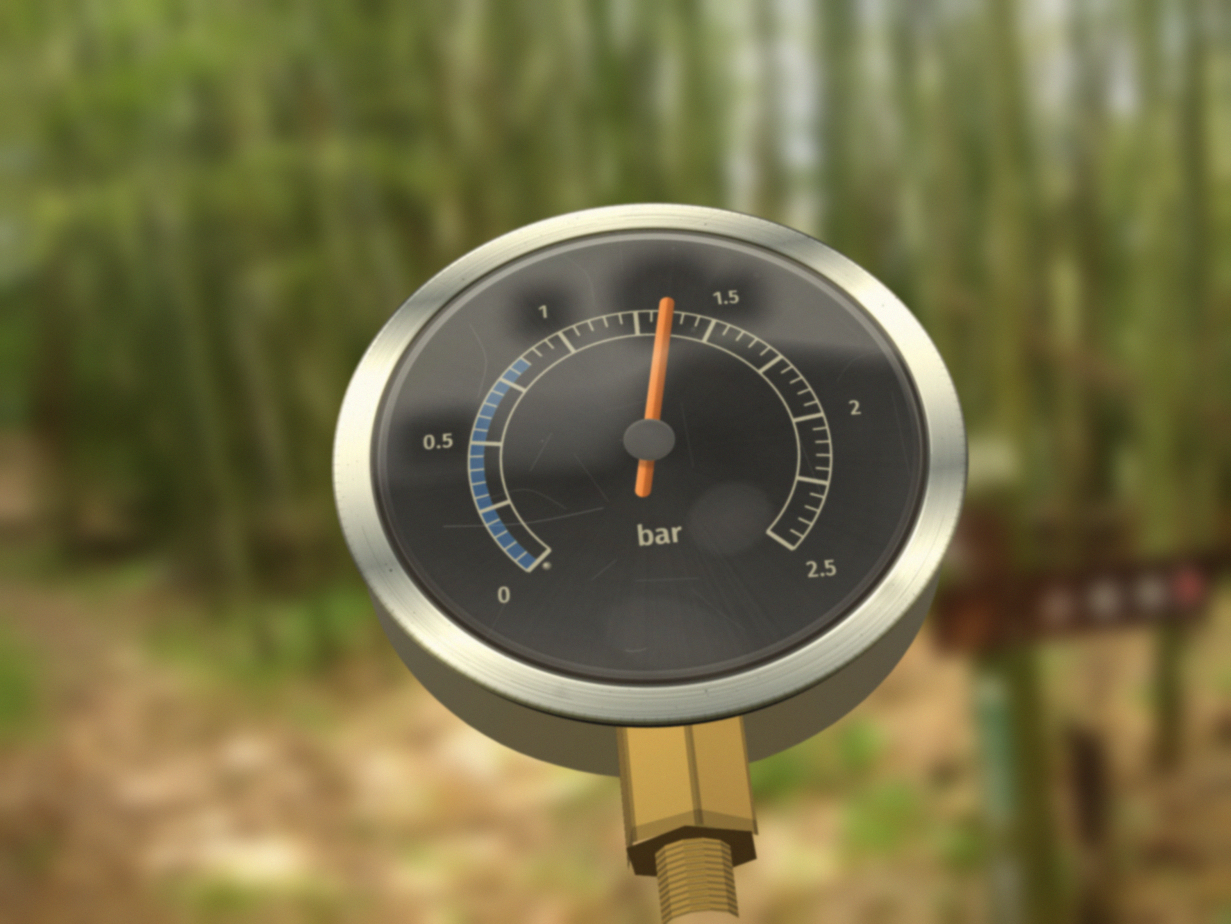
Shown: 1.35
